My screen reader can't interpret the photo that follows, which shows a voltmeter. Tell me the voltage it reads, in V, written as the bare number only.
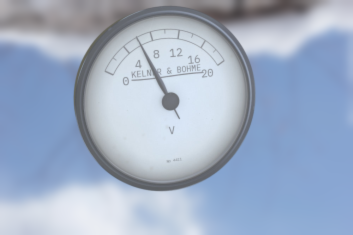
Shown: 6
